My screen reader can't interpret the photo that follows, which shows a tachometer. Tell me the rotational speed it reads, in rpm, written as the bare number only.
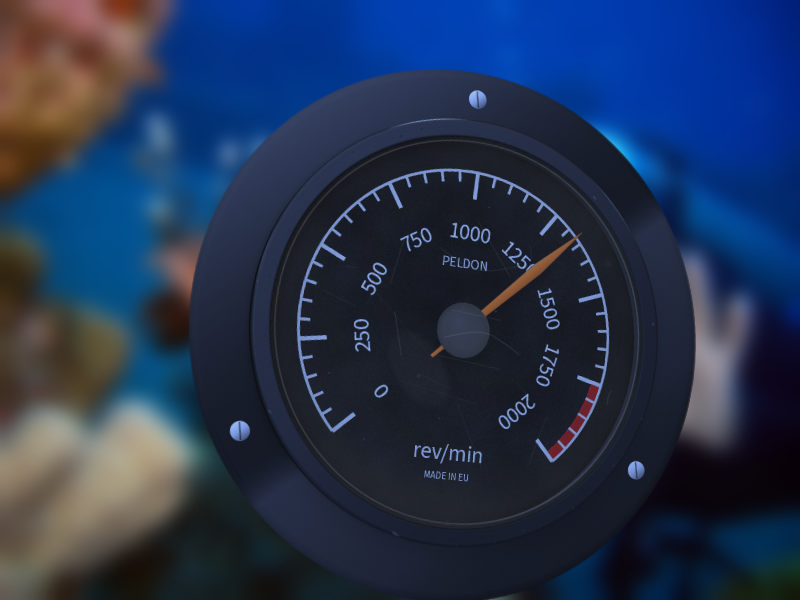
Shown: 1325
